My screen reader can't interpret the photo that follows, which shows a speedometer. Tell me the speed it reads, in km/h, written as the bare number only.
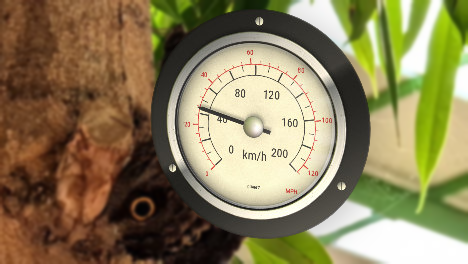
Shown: 45
